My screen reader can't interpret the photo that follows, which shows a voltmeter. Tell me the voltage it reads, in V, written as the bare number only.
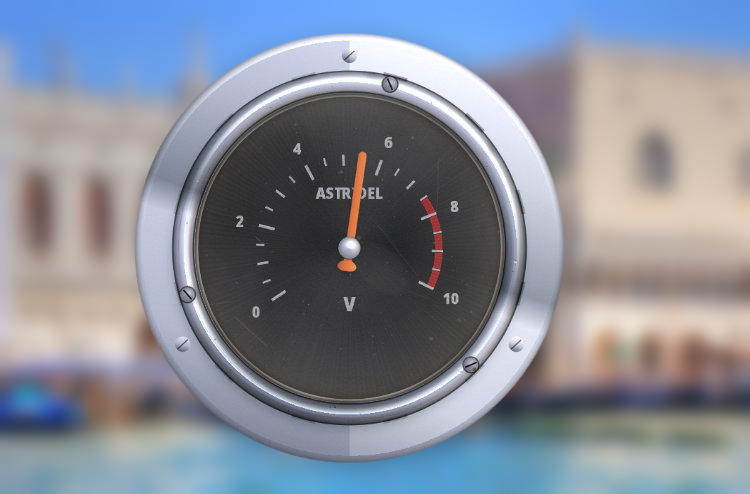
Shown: 5.5
